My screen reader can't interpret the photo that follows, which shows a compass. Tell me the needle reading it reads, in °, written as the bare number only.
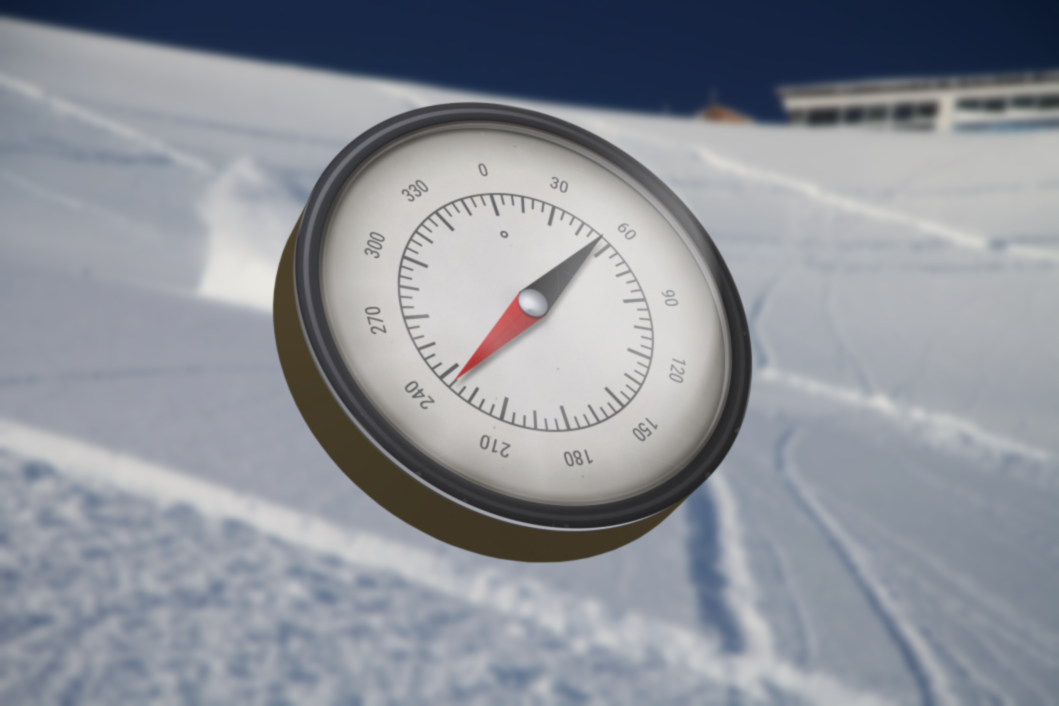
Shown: 235
